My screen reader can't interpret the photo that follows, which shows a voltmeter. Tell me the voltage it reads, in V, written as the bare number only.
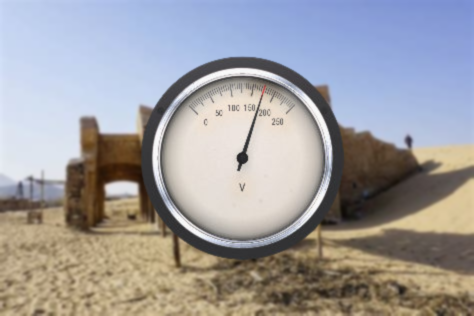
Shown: 175
